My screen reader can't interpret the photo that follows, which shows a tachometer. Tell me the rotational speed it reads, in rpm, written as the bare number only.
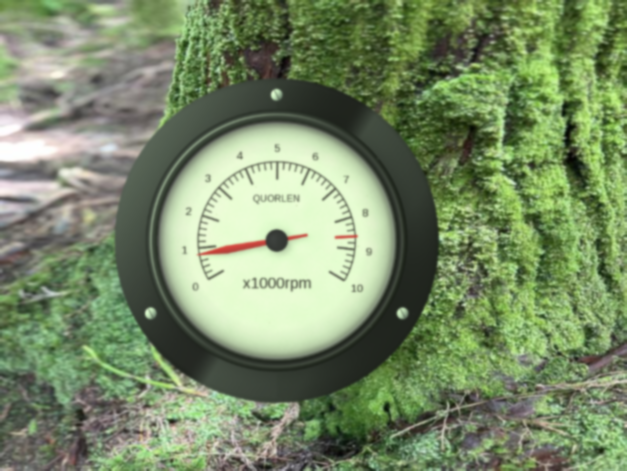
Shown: 800
